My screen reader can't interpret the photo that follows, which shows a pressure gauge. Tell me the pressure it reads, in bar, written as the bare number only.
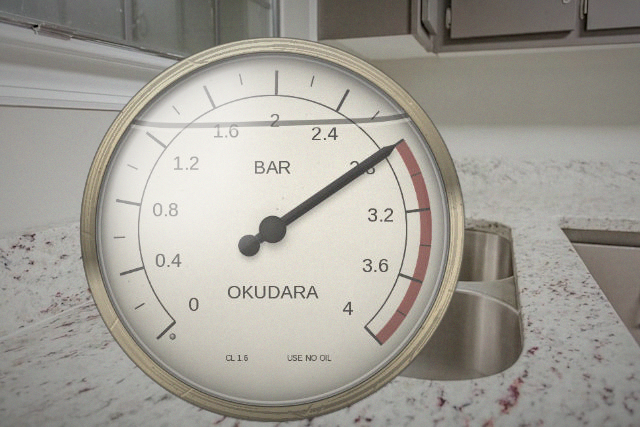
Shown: 2.8
